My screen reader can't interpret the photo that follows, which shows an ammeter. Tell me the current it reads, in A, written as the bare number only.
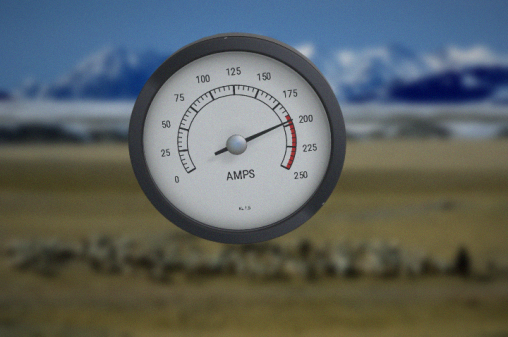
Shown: 195
